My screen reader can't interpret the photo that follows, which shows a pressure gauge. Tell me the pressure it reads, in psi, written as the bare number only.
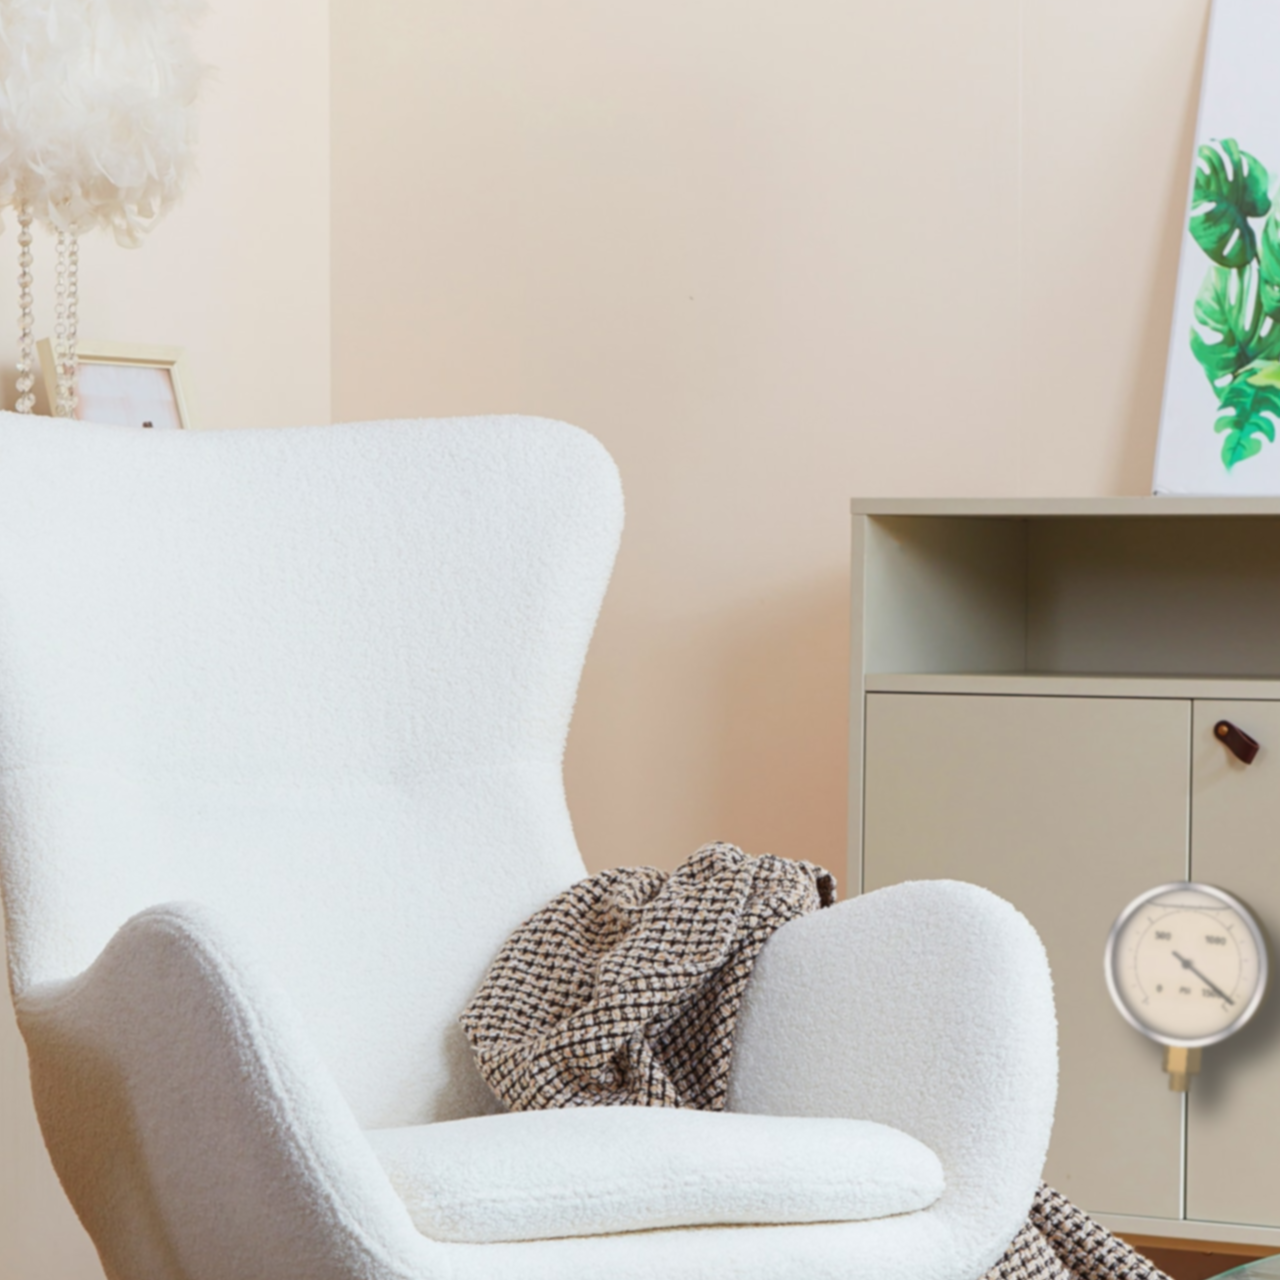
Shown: 1450
